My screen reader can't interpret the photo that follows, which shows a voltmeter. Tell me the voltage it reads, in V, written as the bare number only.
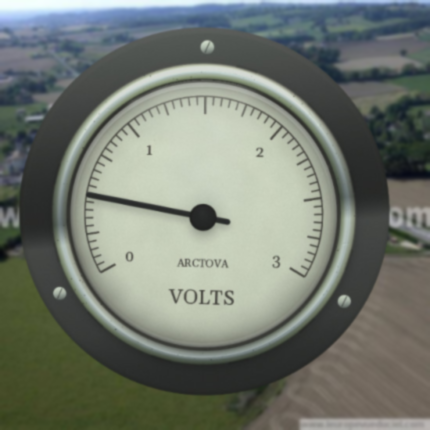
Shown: 0.5
